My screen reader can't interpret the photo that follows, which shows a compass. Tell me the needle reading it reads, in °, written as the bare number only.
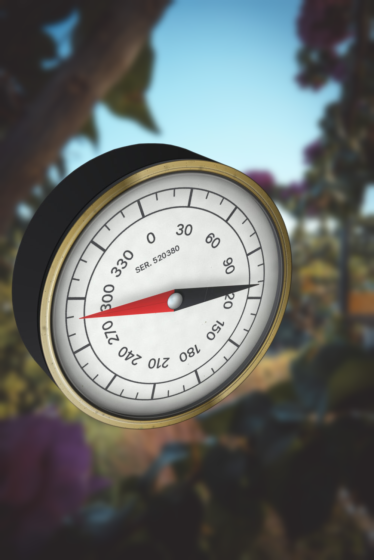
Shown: 290
